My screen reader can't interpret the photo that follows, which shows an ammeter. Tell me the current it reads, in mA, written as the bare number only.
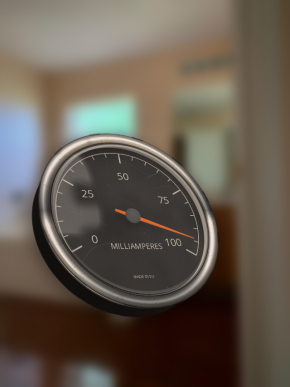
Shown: 95
